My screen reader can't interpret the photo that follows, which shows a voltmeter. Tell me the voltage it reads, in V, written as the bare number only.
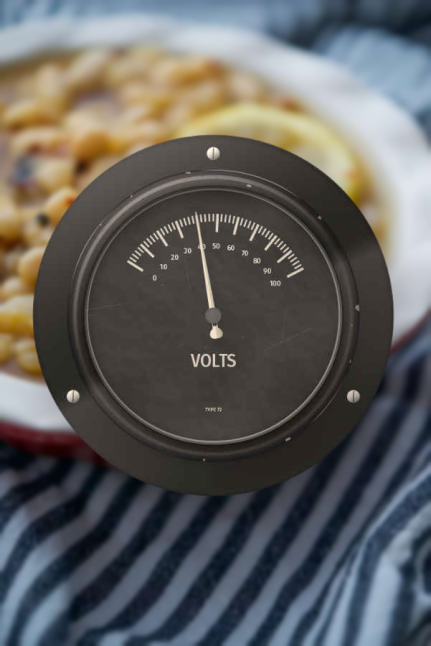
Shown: 40
